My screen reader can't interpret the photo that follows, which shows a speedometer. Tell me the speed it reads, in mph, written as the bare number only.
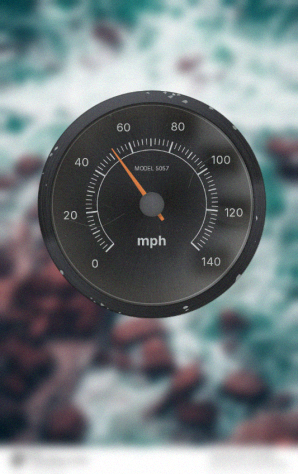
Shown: 52
